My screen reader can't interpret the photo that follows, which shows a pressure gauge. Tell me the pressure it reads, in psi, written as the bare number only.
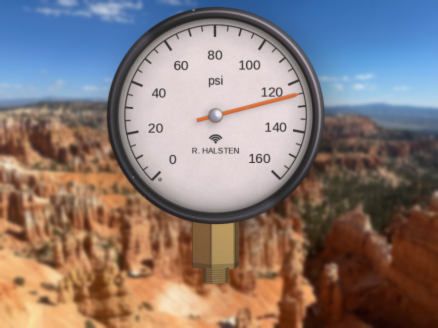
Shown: 125
